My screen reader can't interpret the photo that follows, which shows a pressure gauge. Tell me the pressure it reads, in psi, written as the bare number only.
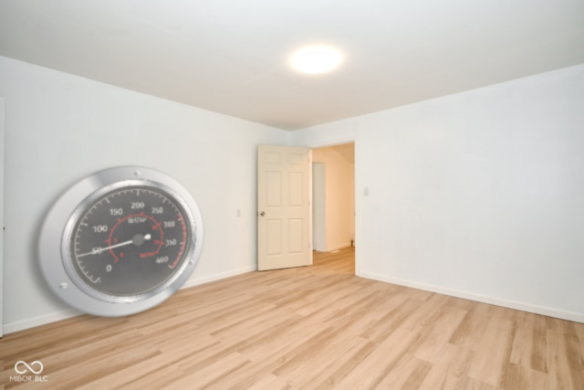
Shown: 50
